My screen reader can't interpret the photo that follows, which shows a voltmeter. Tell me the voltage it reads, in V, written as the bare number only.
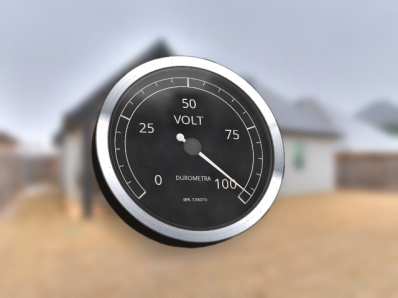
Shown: 97.5
